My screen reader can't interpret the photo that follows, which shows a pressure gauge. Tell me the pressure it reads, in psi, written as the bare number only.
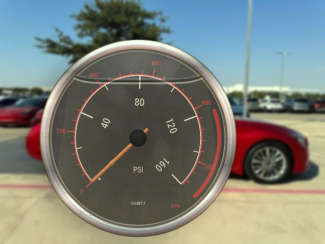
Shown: 0
